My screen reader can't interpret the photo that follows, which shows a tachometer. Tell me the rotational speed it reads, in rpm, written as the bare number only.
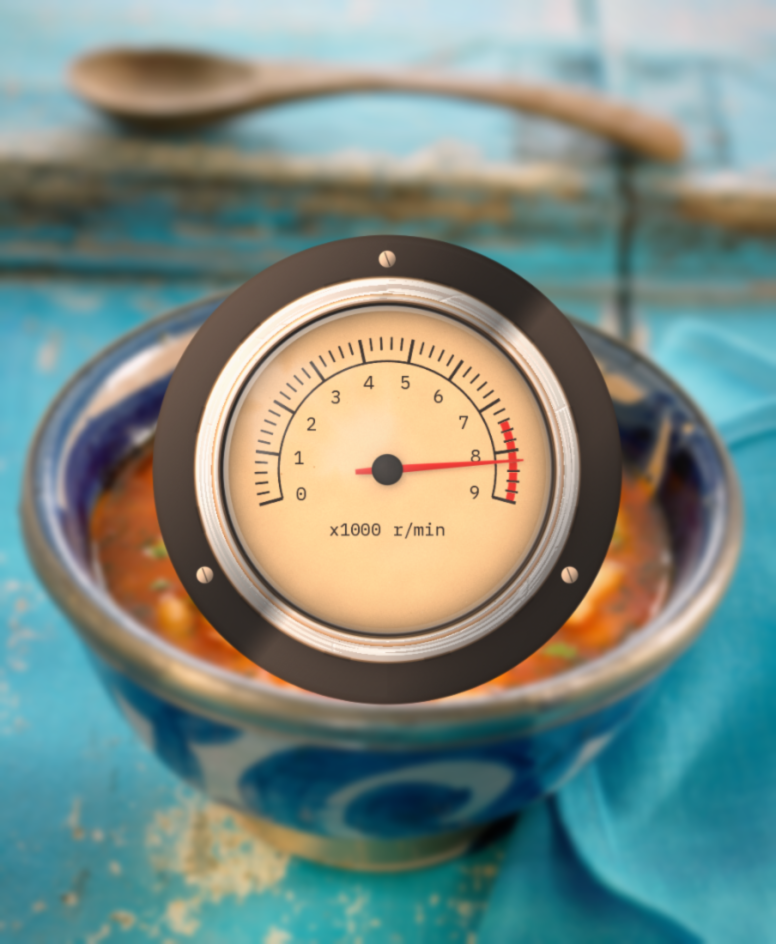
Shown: 8200
